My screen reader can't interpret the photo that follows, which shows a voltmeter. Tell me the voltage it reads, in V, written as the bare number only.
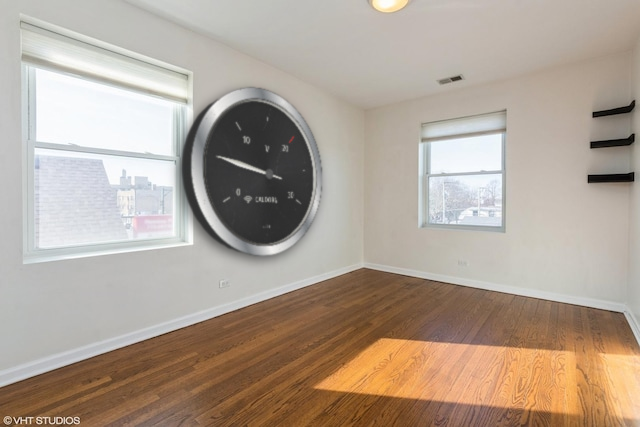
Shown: 5
